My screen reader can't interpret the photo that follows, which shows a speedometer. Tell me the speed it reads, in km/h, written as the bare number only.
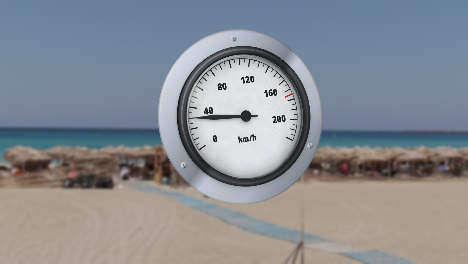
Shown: 30
